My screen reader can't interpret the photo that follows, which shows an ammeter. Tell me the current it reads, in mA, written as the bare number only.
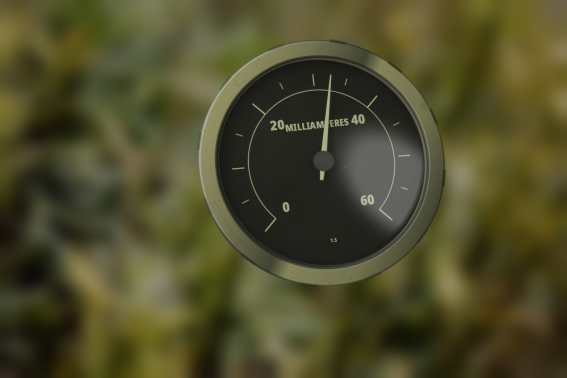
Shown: 32.5
